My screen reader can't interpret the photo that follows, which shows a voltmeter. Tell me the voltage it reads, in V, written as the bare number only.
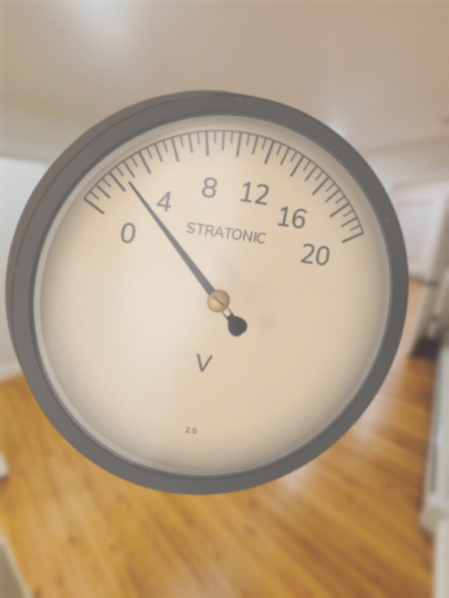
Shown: 2.5
